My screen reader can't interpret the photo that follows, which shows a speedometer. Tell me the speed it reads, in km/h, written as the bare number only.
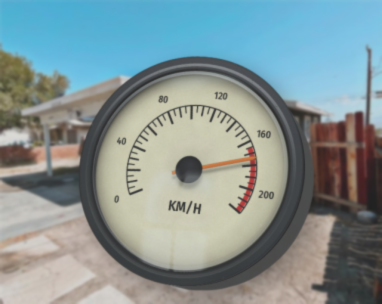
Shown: 175
